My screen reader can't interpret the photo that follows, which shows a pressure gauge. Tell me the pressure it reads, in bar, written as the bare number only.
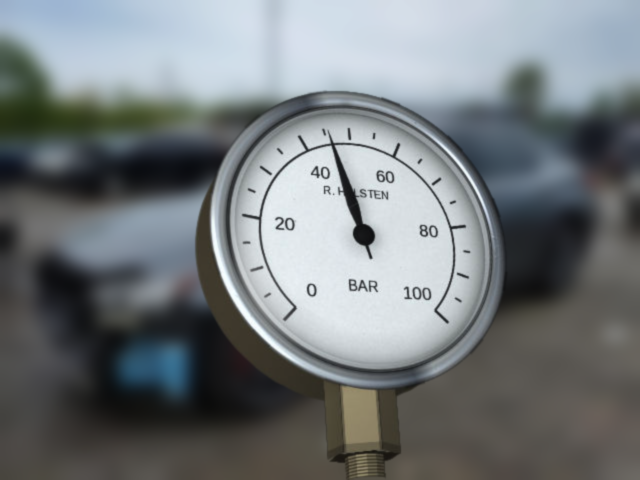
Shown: 45
